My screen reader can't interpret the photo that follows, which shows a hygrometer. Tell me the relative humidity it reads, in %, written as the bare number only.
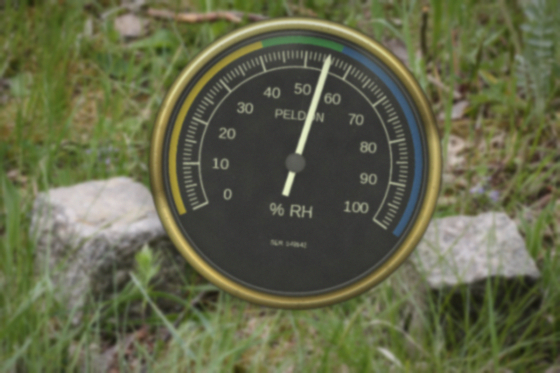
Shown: 55
